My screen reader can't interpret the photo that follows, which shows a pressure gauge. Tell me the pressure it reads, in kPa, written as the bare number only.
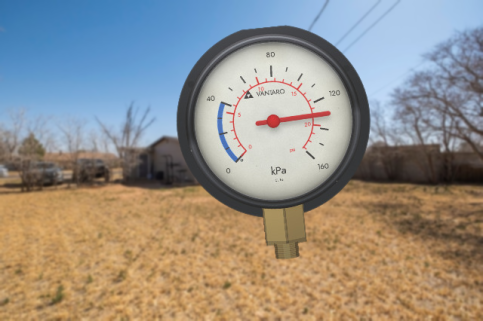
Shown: 130
